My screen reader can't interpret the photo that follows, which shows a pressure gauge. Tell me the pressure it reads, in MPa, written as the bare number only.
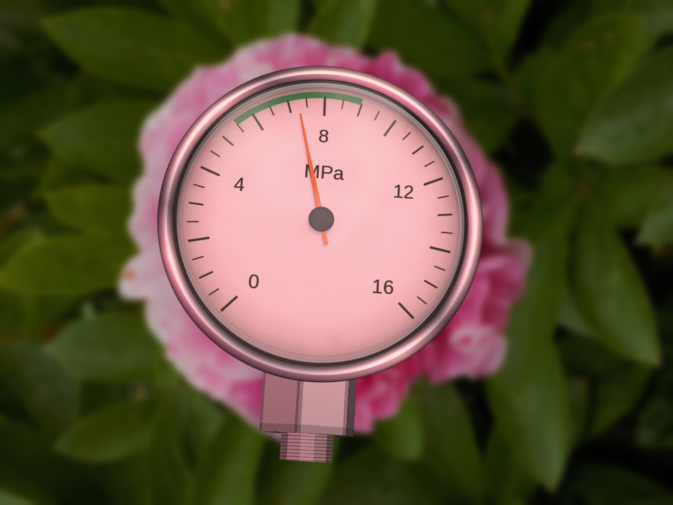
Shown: 7.25
